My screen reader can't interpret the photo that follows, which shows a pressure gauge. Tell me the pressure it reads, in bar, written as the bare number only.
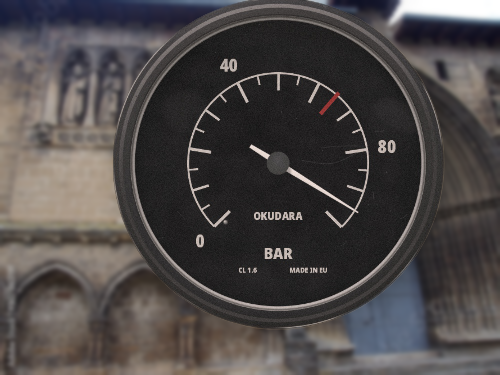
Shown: 95
